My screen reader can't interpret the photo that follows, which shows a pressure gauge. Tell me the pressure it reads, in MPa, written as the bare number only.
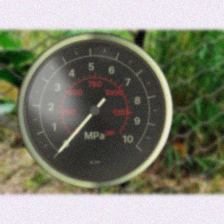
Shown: 0
